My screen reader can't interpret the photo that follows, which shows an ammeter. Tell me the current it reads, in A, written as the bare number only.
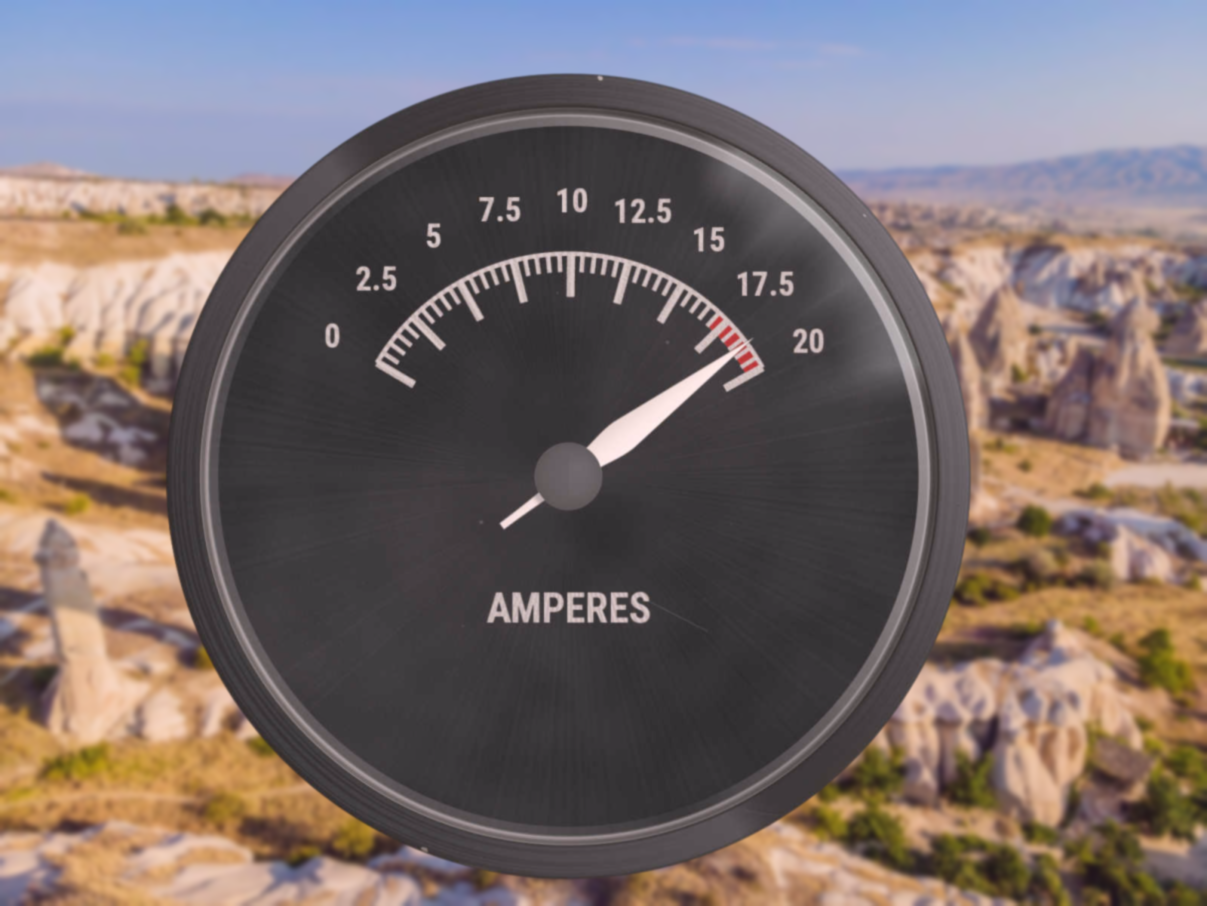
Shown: 18.75
